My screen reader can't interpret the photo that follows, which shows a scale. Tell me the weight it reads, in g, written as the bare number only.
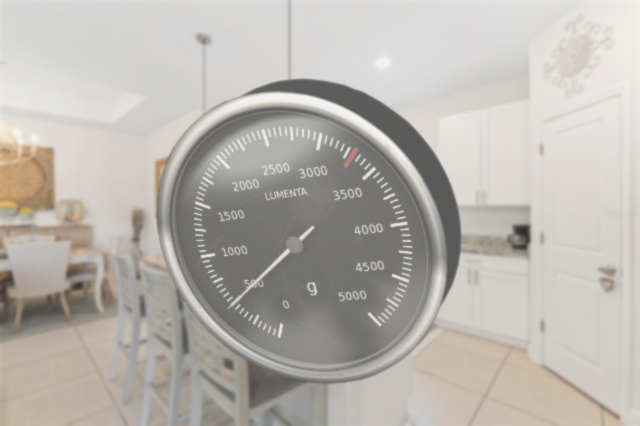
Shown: 500
